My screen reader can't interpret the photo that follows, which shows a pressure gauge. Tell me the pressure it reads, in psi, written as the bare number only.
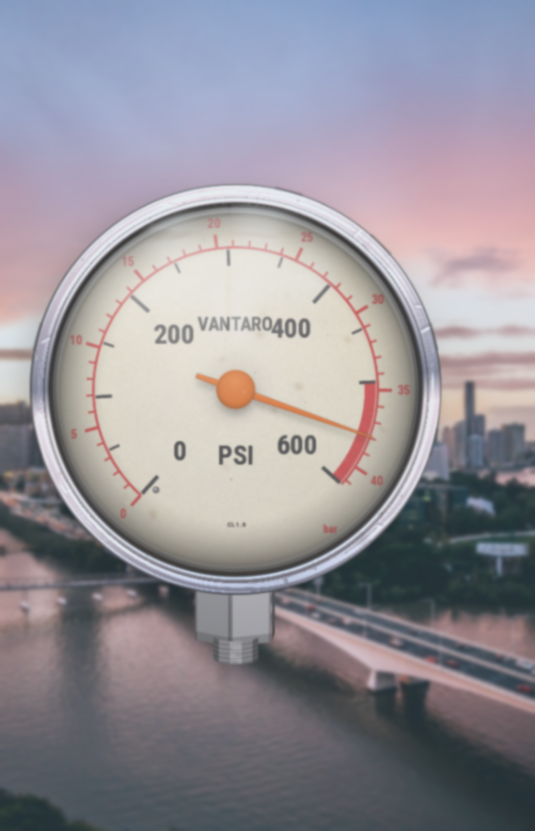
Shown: 550
